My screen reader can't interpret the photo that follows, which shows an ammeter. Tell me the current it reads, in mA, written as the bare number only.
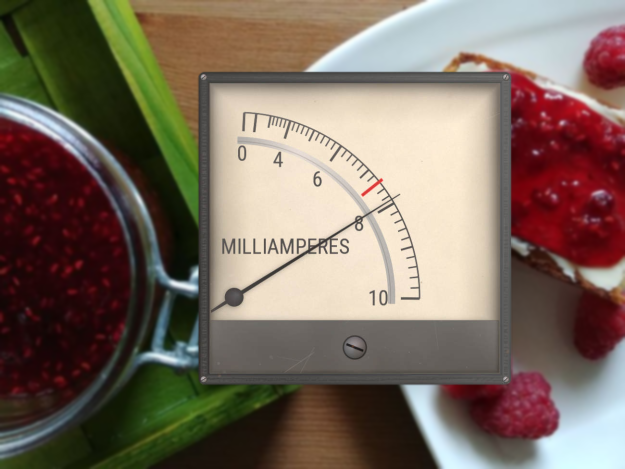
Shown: 7.9
